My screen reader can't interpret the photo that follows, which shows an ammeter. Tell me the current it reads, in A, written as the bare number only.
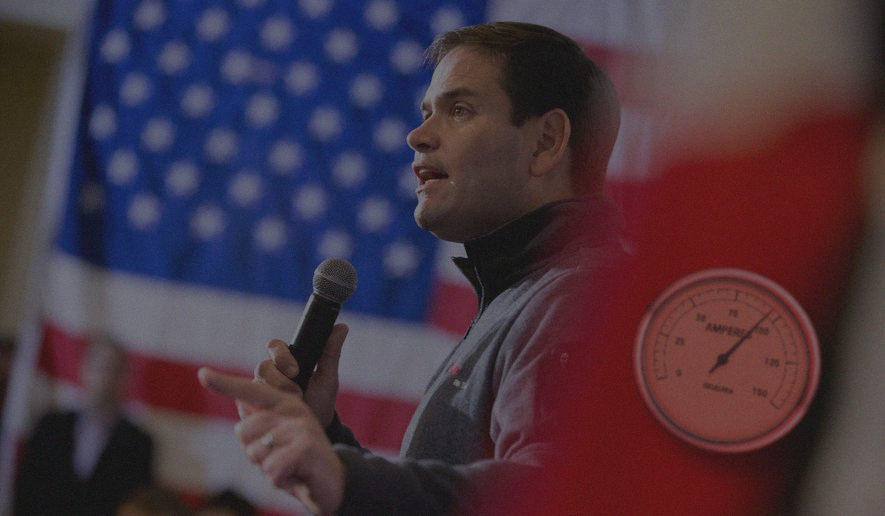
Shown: 95
